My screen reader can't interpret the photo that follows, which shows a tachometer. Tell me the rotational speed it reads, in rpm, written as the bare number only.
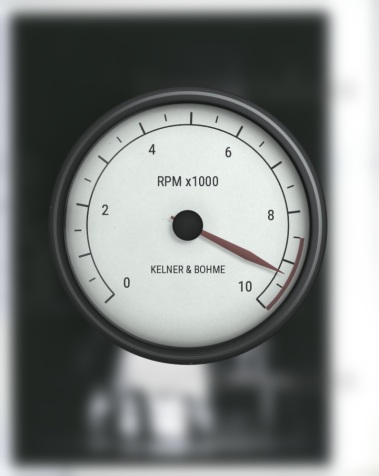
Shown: 9250
